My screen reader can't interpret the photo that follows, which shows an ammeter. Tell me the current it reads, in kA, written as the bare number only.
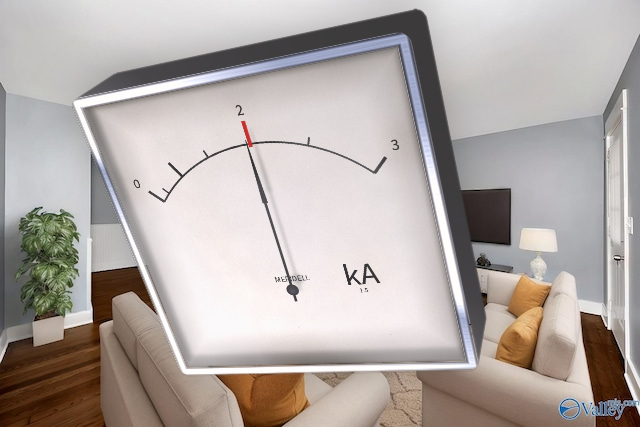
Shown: 2
